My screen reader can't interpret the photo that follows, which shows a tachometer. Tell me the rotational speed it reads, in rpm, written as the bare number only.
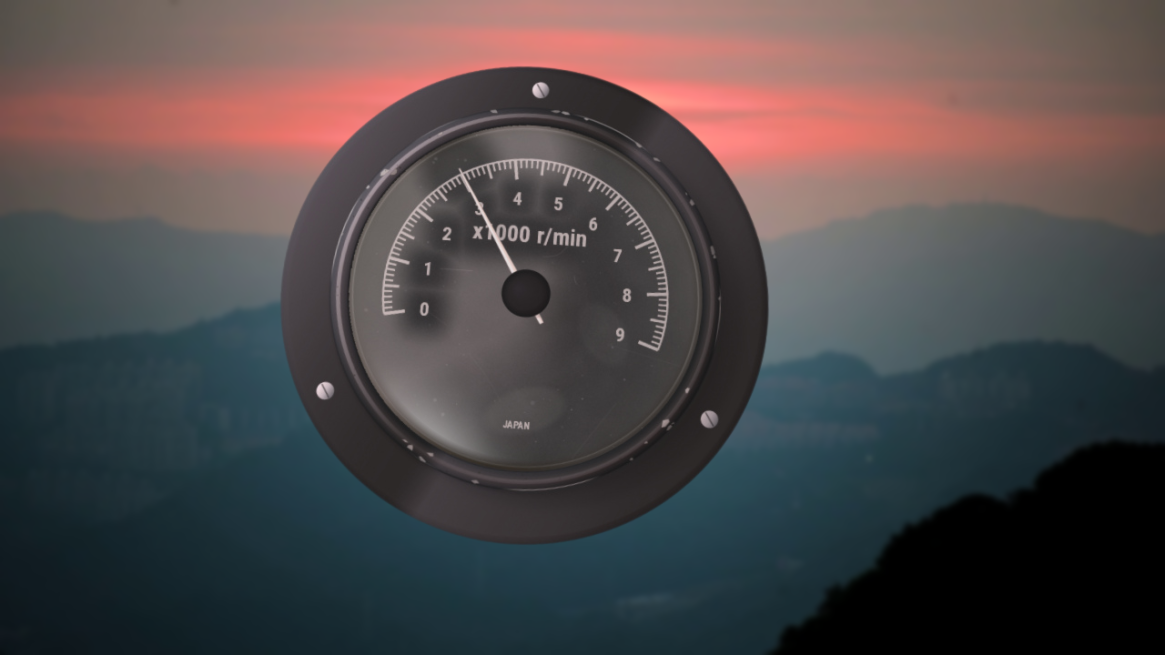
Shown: 3000
